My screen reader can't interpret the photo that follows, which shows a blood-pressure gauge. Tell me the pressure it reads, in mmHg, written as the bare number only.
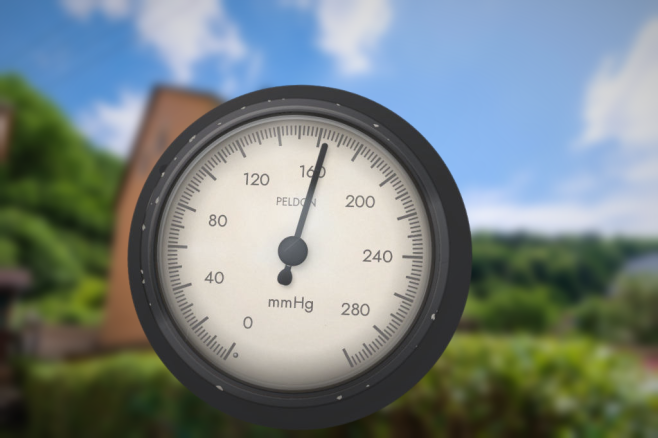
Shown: 164
